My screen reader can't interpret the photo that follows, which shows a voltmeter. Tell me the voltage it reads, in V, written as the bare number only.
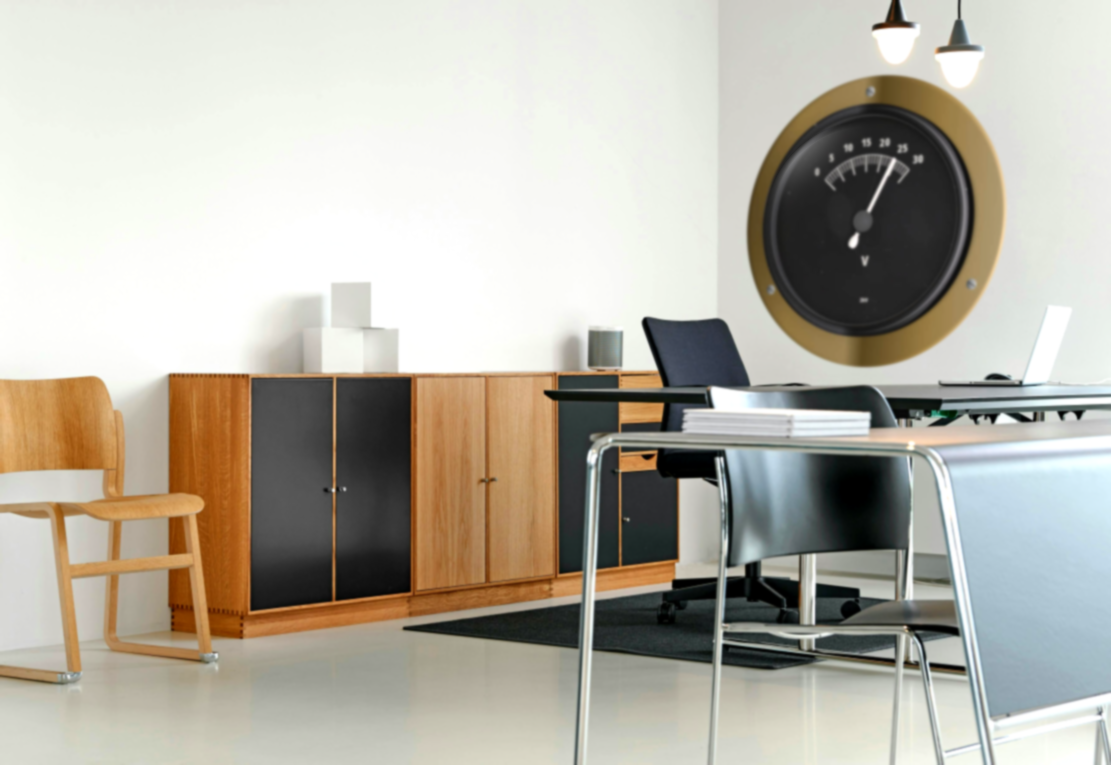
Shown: 25
